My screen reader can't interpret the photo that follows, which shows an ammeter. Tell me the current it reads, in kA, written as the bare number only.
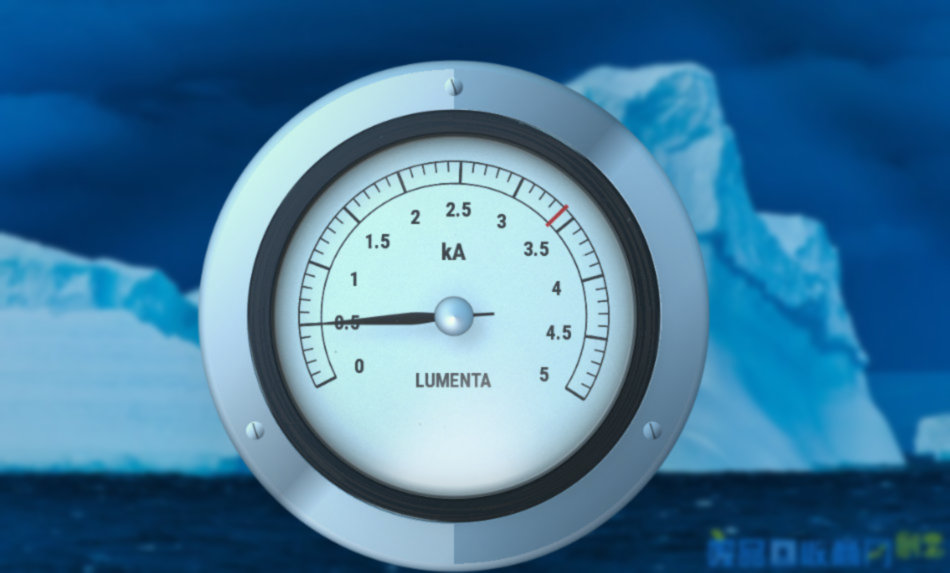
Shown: 0.5
